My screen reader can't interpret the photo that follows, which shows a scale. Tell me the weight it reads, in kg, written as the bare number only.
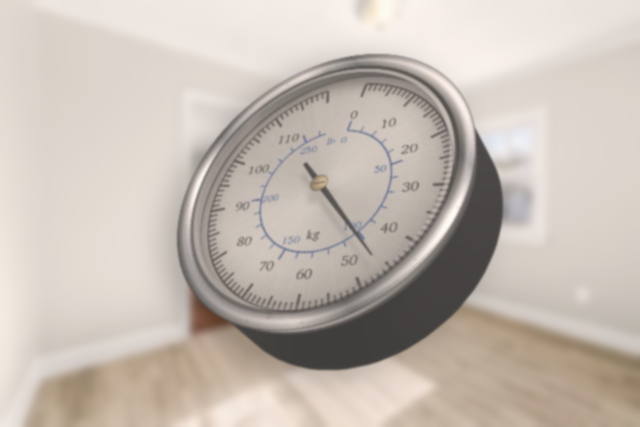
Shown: 46
